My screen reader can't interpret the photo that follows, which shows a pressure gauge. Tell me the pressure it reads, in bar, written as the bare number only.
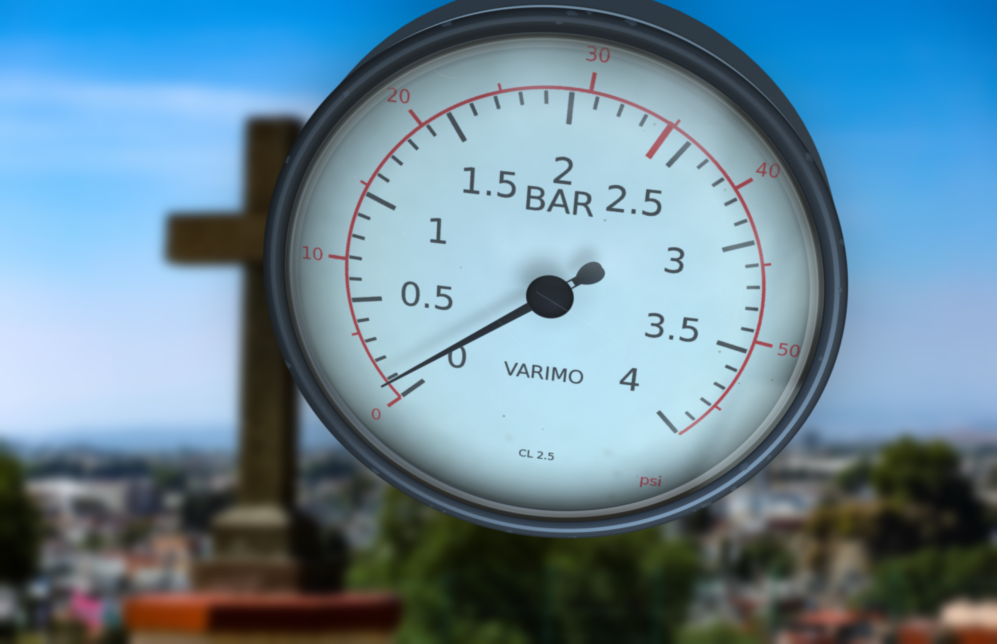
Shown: 0.1
